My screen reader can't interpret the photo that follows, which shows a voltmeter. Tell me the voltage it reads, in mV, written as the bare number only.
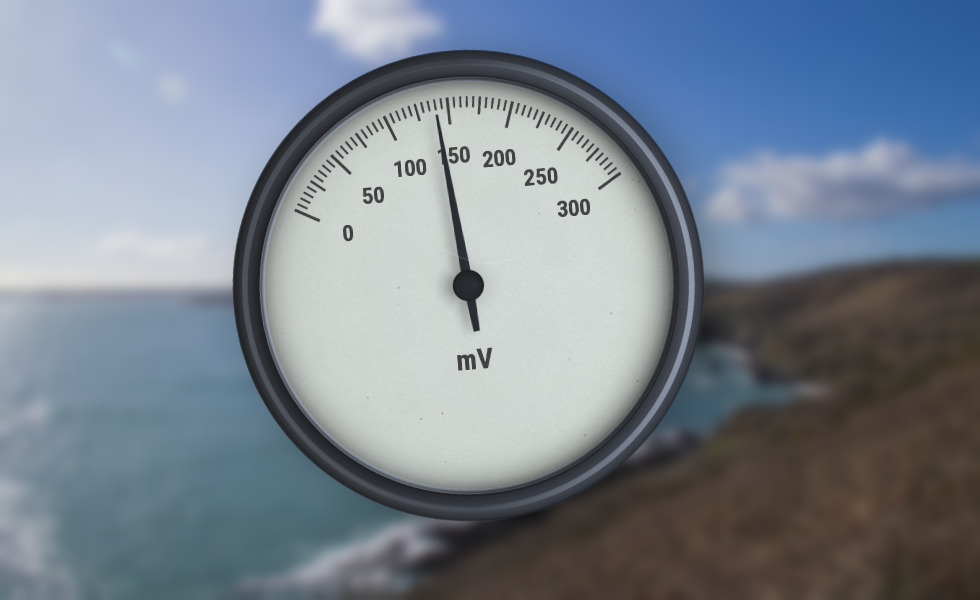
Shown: 140
